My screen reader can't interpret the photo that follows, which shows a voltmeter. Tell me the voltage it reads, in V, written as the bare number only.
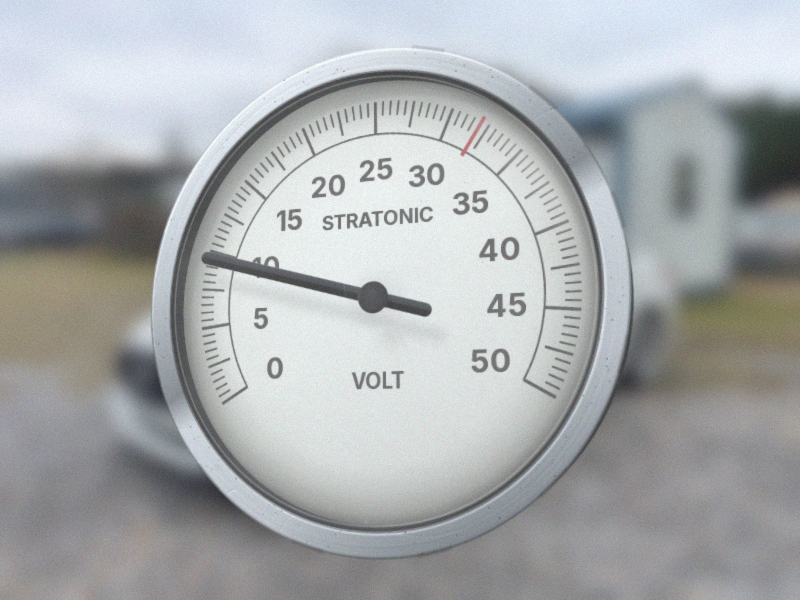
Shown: 9.5
